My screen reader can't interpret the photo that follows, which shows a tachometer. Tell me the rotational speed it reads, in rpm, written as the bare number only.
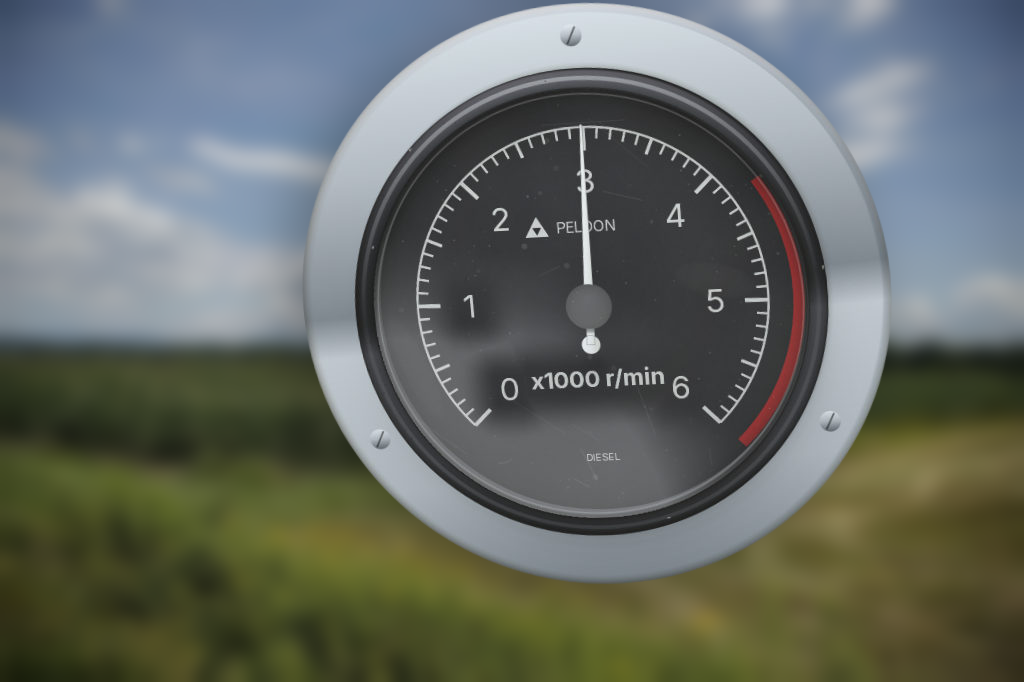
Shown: 3000
